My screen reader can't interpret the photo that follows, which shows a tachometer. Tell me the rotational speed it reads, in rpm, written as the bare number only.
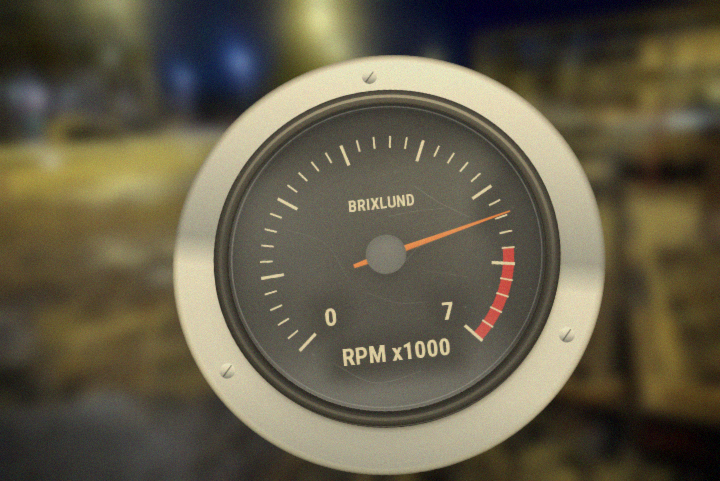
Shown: 5400
